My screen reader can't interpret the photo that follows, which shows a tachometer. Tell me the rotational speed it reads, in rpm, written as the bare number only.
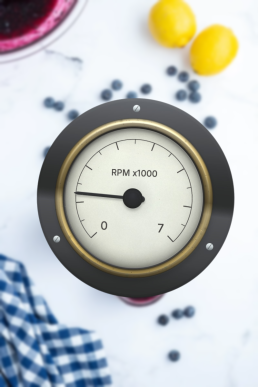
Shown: 1250
